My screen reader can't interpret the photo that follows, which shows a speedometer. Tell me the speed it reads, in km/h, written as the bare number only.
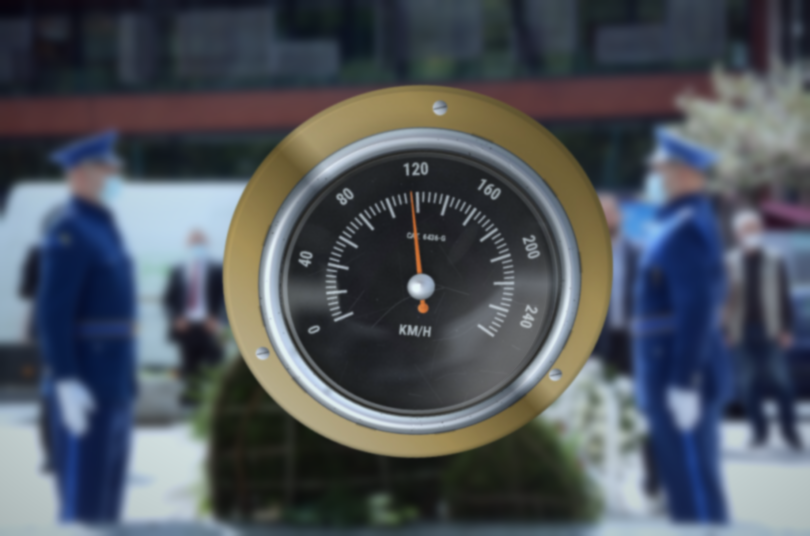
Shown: 116
